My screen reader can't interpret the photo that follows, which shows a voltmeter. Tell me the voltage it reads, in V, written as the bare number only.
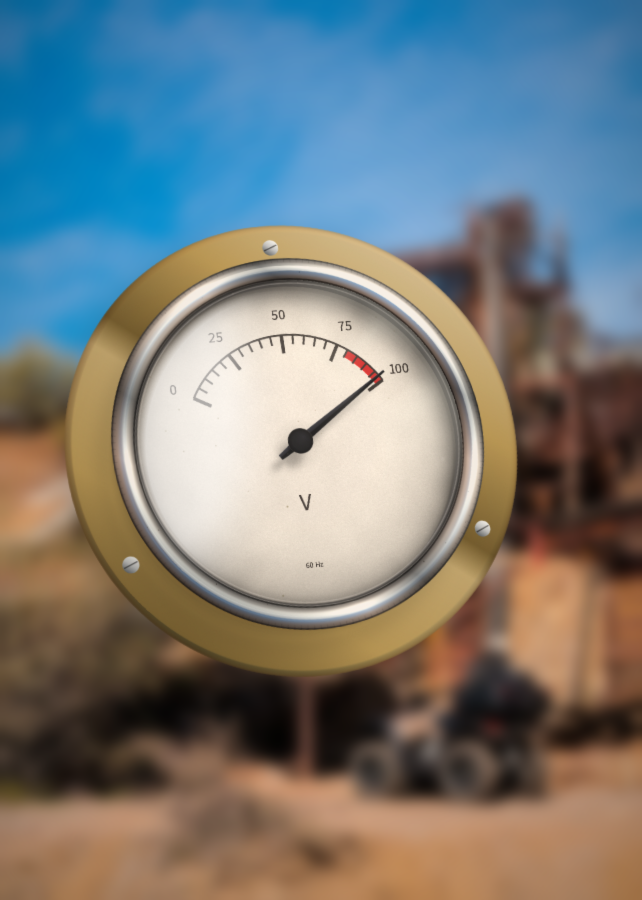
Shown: 97.5
